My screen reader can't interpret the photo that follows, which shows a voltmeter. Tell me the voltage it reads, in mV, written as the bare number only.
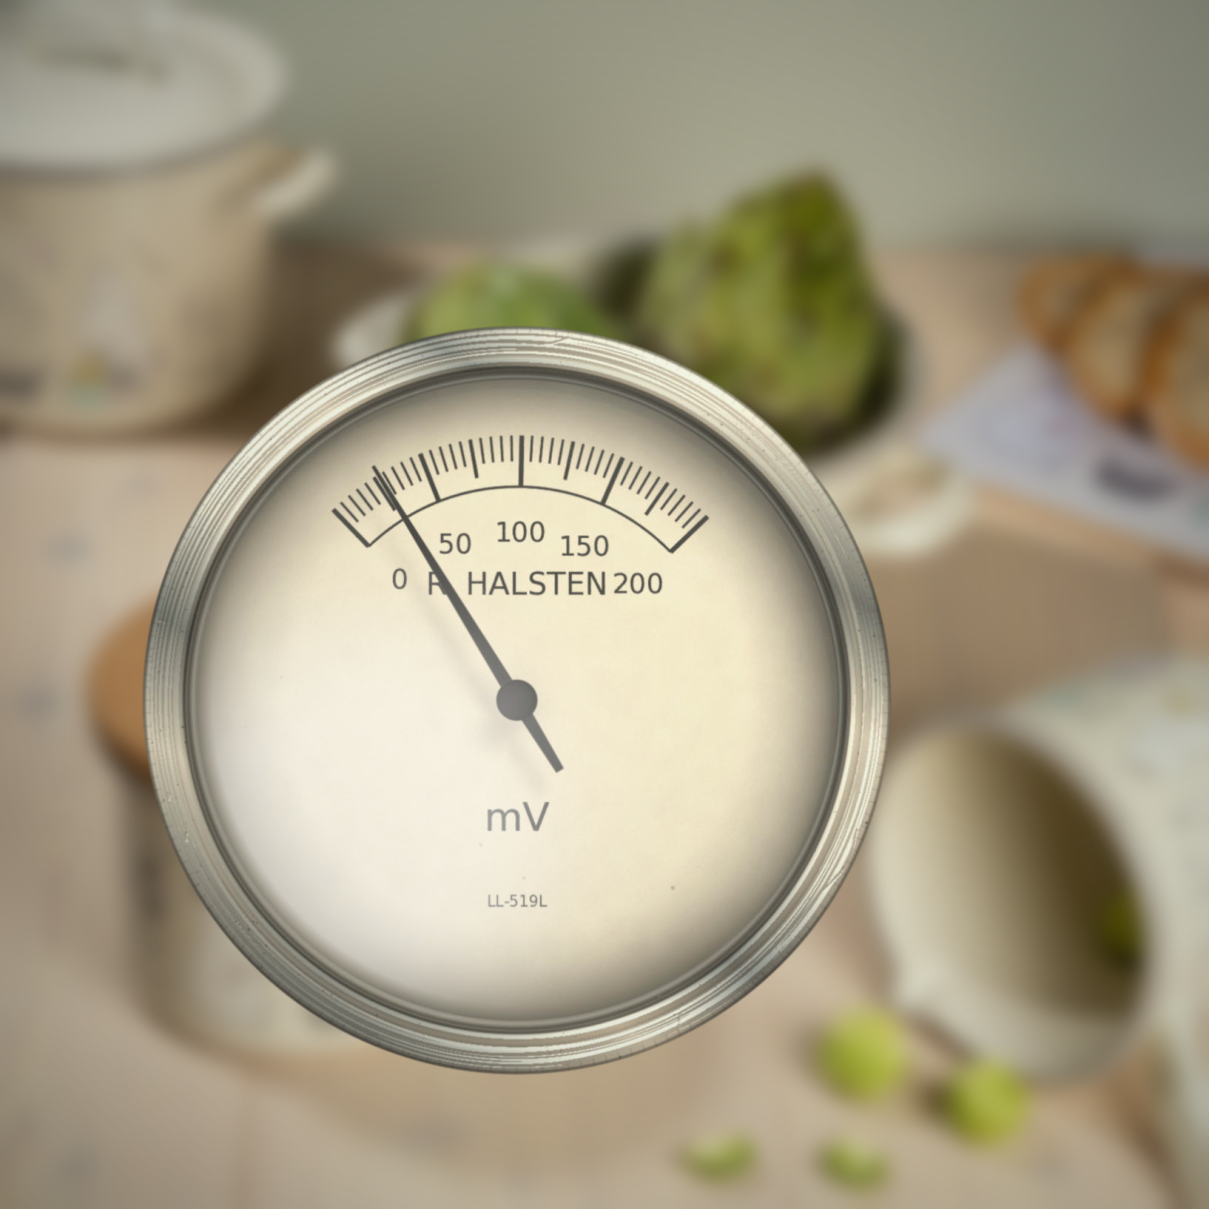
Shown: 27.5
